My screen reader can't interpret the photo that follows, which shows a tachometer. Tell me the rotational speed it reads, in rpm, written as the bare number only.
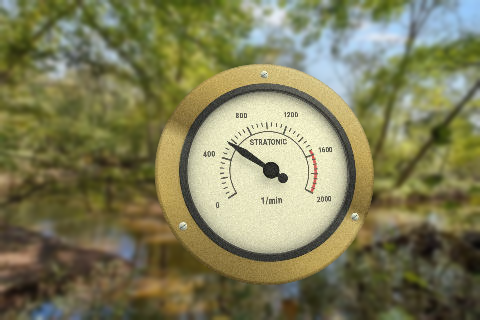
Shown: 550
